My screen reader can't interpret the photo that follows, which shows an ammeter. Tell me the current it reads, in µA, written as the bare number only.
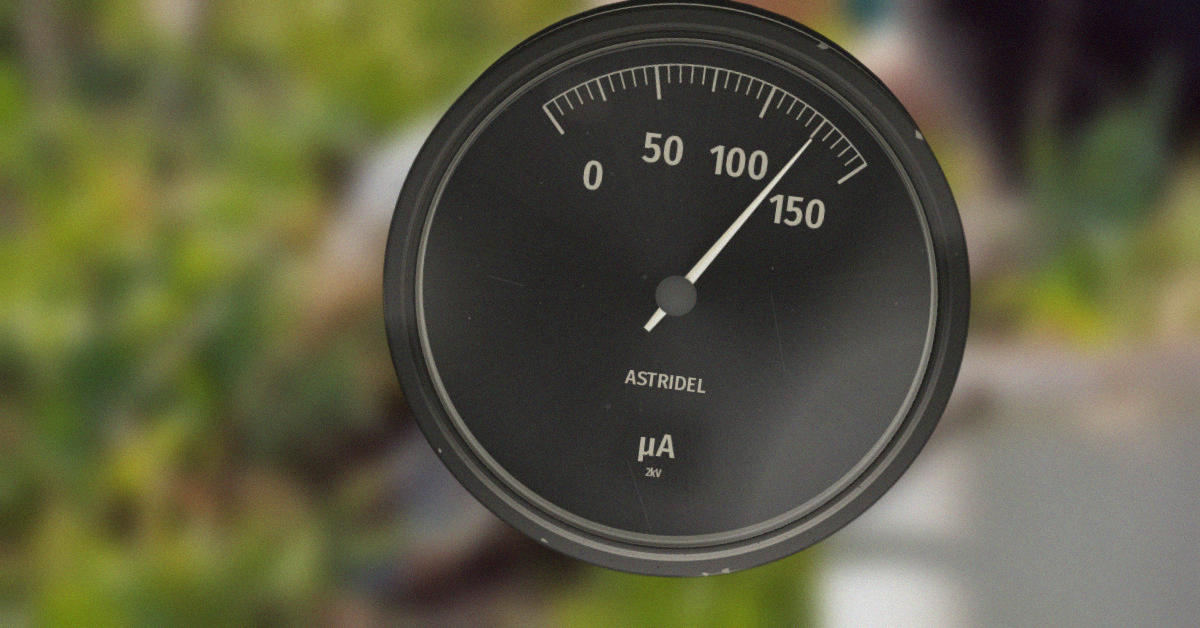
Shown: 125
